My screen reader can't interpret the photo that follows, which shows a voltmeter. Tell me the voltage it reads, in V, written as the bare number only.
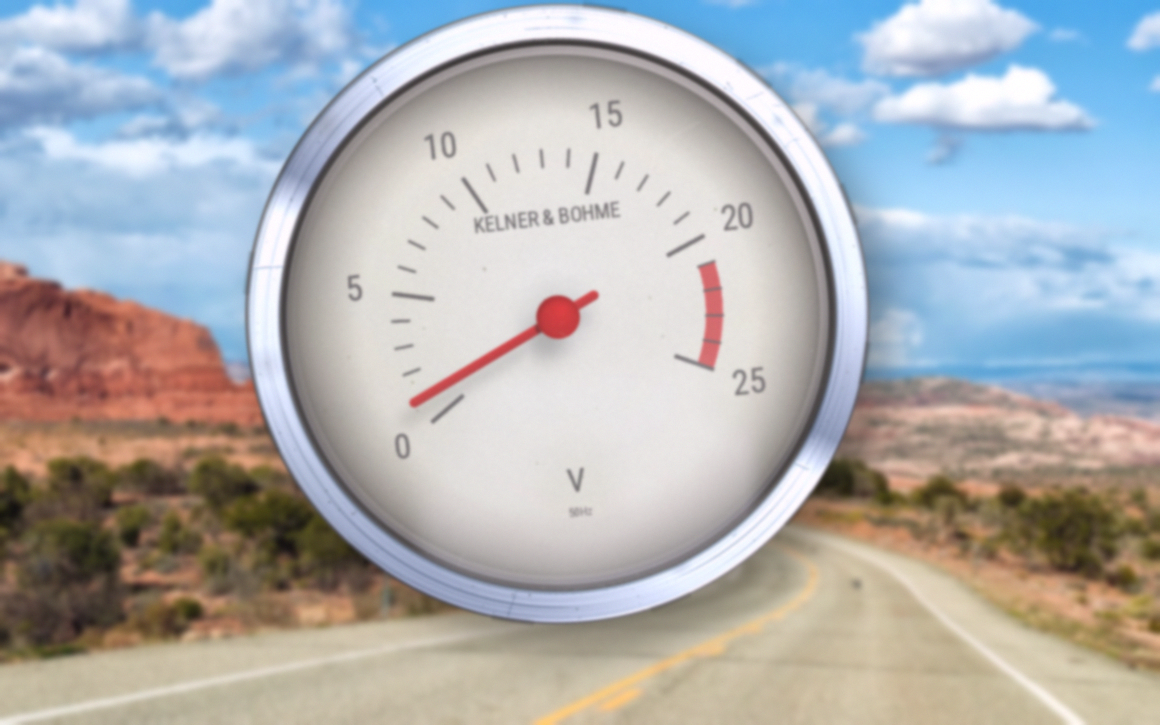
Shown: 1
